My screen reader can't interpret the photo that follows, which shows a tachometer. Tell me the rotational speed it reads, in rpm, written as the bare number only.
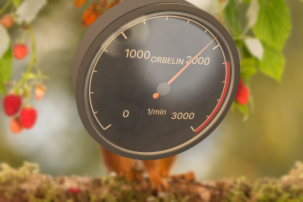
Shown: 1900
